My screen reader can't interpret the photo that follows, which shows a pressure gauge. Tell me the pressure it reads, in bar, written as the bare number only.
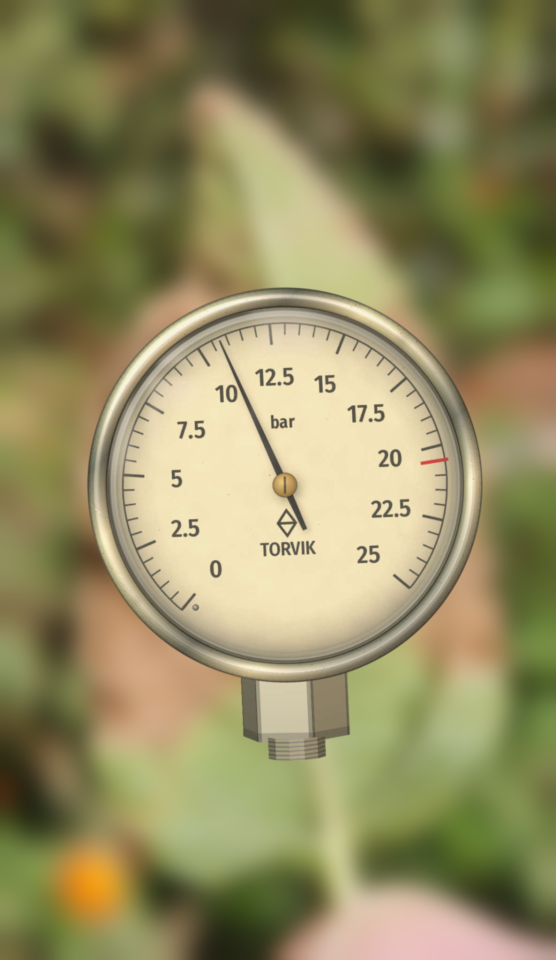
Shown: 10.75
